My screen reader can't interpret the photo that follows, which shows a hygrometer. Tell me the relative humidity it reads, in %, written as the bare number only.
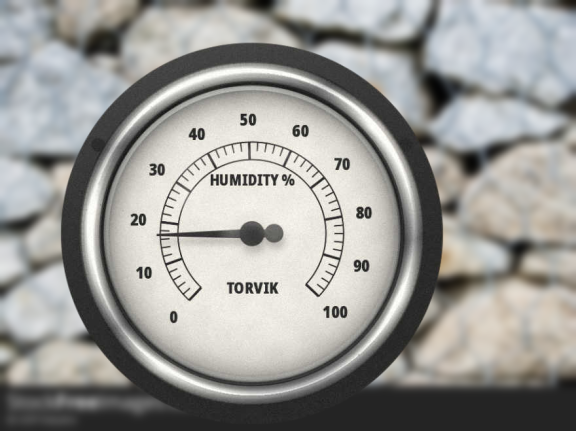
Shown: 17
